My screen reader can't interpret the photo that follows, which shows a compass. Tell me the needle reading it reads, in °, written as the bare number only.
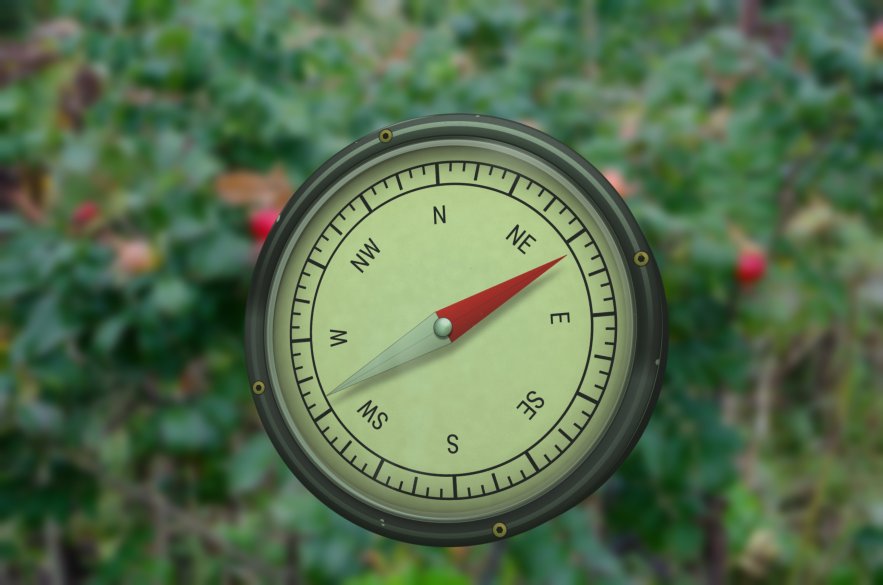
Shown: 65
